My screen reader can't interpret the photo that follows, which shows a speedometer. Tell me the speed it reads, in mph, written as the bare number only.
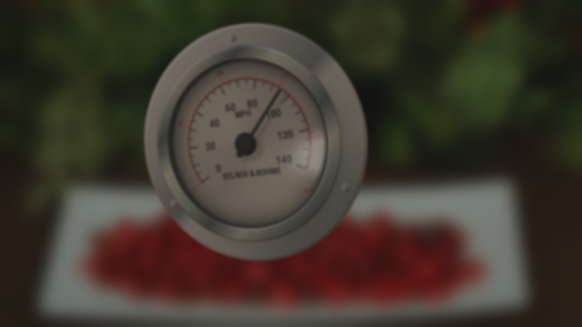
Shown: 95
